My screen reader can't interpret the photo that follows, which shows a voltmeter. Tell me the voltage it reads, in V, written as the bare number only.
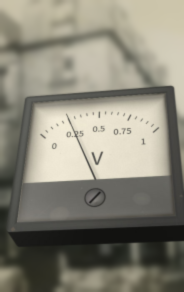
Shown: 0.25
